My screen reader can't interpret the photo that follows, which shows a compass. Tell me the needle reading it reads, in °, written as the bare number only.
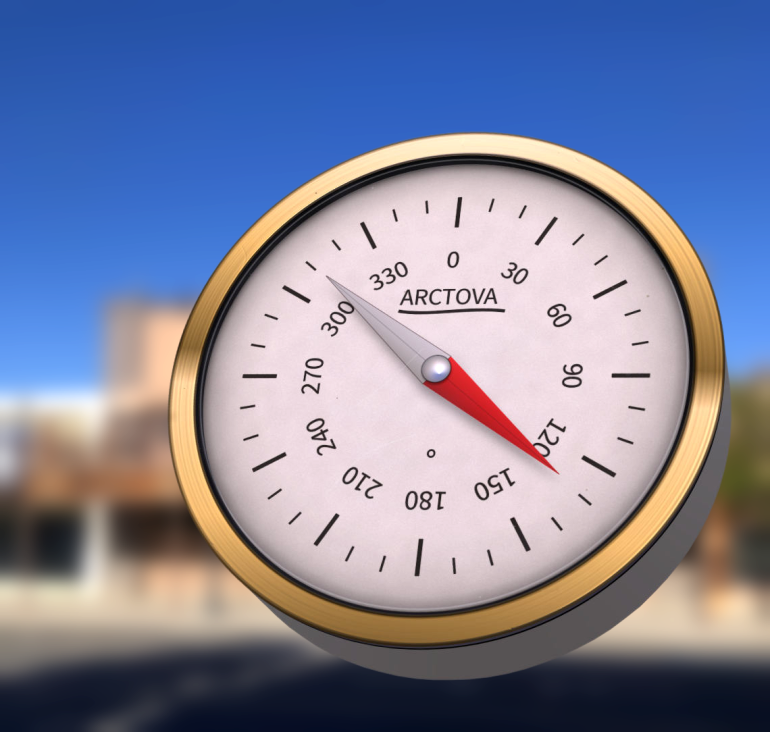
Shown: 130
